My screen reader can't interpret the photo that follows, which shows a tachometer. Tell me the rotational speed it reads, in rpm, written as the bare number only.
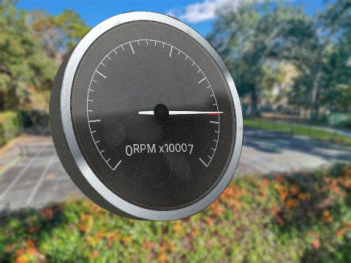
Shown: 5800
